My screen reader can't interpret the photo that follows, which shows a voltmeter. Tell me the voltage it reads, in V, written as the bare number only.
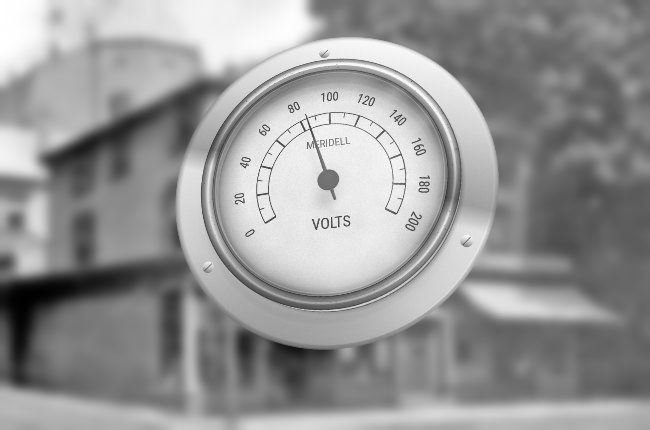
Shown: 85
